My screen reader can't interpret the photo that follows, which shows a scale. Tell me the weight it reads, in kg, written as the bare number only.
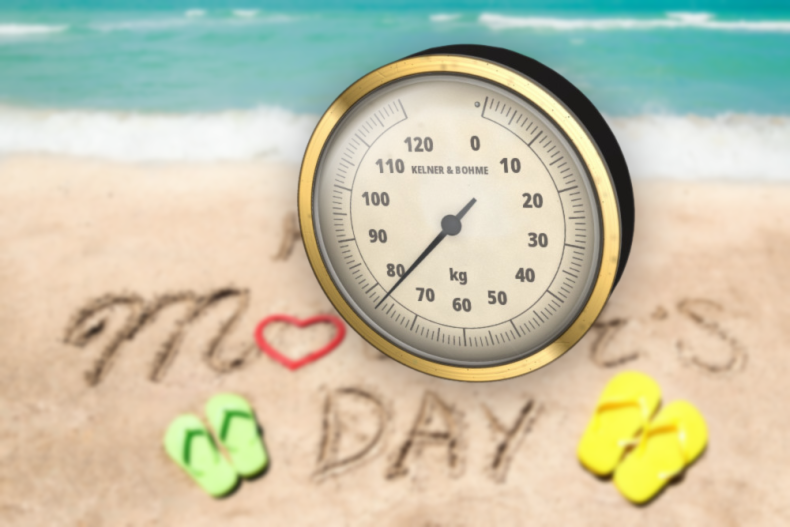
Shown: 77
